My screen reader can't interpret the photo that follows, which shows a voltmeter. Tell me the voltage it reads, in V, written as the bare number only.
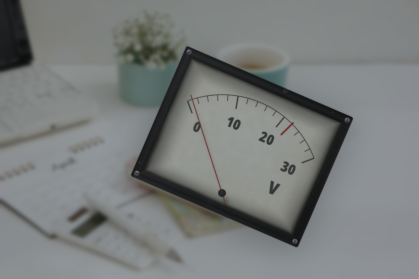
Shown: 1
